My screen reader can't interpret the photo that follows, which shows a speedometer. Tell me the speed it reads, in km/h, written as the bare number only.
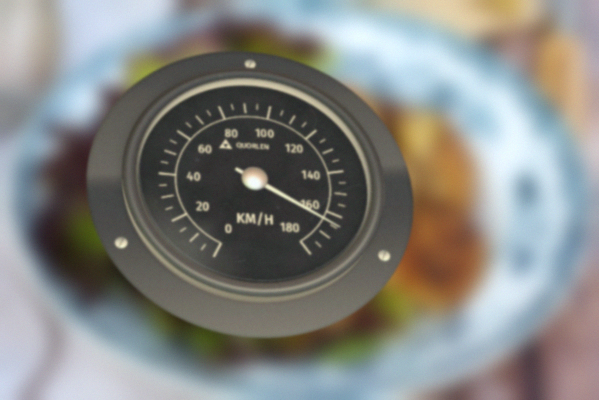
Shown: 165
